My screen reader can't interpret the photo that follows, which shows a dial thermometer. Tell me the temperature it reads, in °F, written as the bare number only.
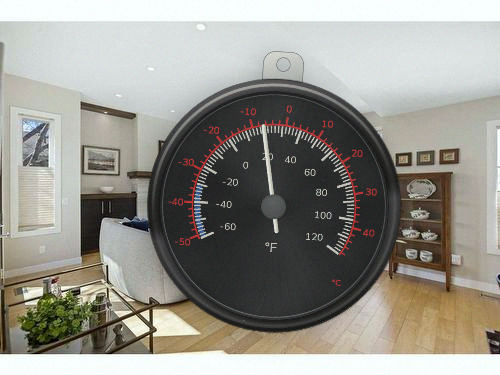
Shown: 20
